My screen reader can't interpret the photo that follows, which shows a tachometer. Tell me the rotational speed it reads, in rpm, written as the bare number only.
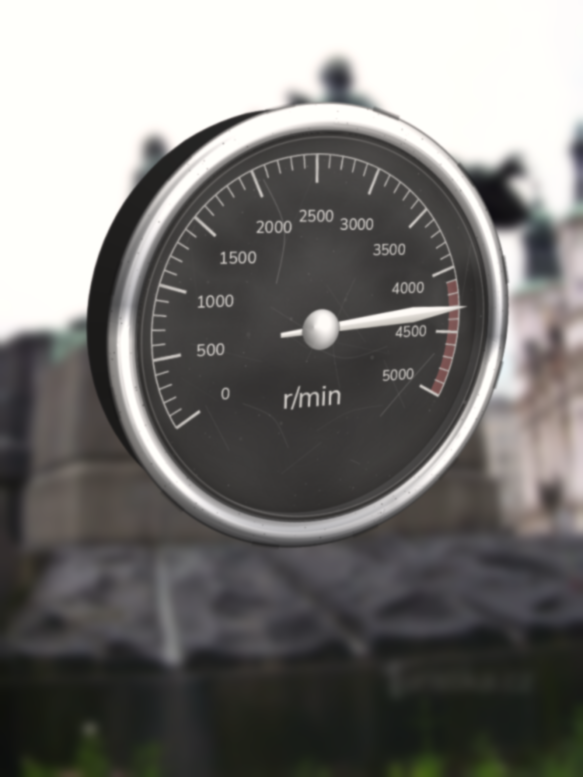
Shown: 4300
